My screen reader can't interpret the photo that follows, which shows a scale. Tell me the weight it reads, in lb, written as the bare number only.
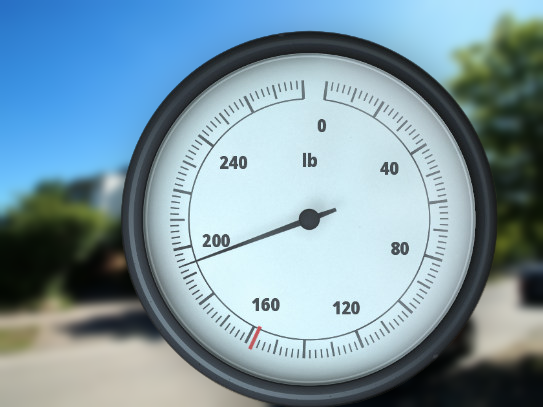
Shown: 194
